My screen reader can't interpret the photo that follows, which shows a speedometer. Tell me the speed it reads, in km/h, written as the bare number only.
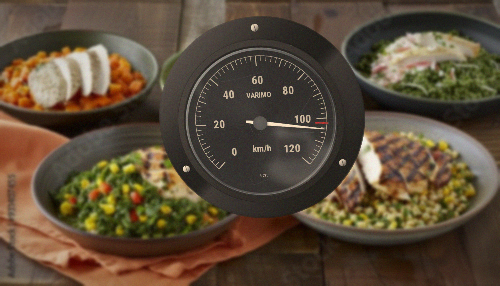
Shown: 104
